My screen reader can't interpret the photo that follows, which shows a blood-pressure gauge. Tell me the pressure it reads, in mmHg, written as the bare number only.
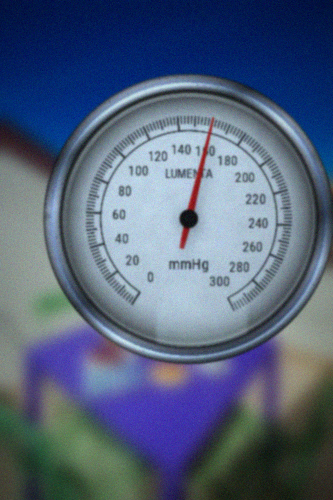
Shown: 160
